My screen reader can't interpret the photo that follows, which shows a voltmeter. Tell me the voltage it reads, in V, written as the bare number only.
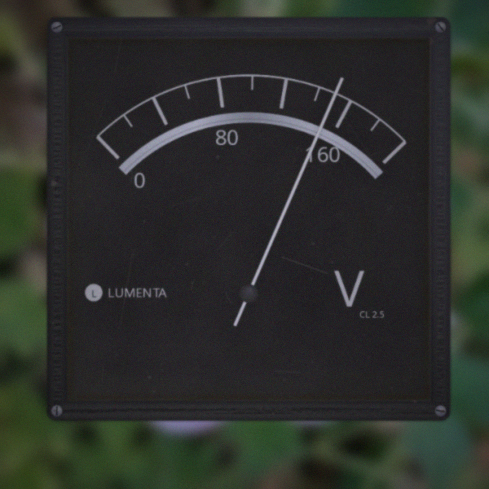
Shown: 150
